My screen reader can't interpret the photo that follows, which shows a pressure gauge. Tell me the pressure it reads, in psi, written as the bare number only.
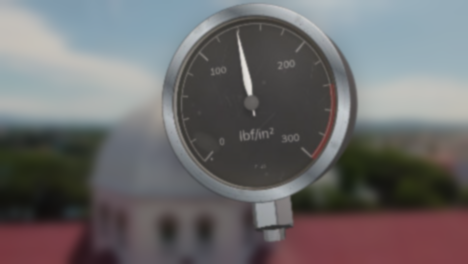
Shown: 140
